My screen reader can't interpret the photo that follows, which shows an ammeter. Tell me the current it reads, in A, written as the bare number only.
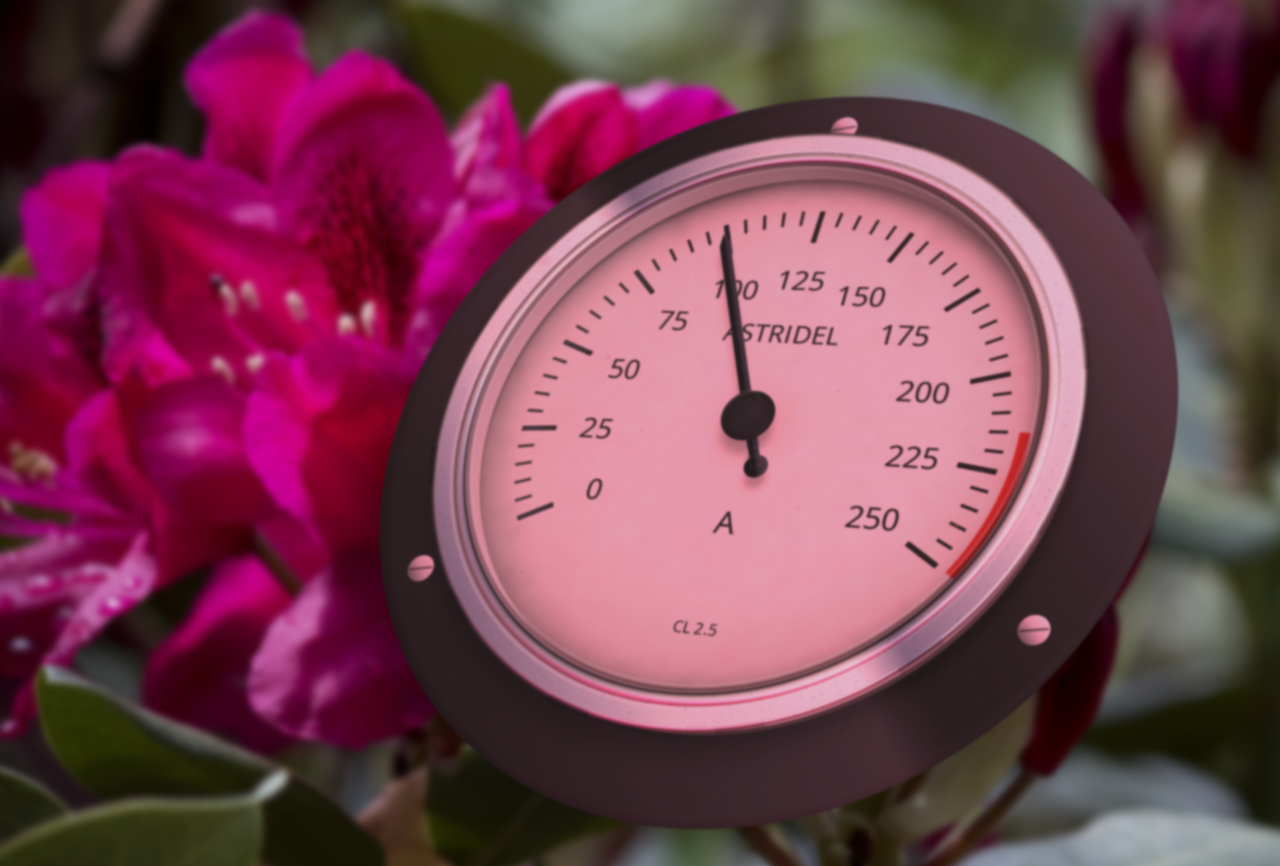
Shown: 100
